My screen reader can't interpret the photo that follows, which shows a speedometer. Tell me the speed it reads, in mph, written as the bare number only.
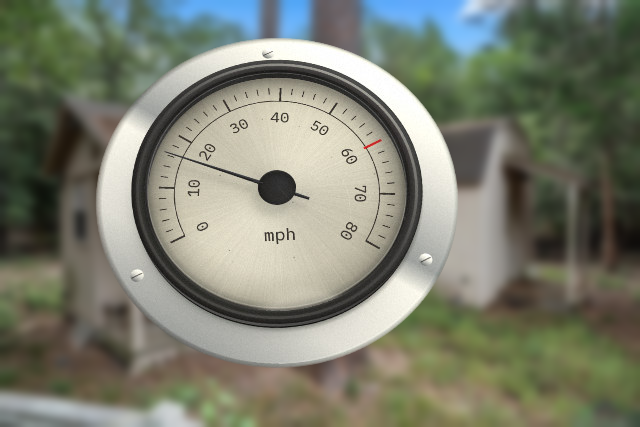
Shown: 16
